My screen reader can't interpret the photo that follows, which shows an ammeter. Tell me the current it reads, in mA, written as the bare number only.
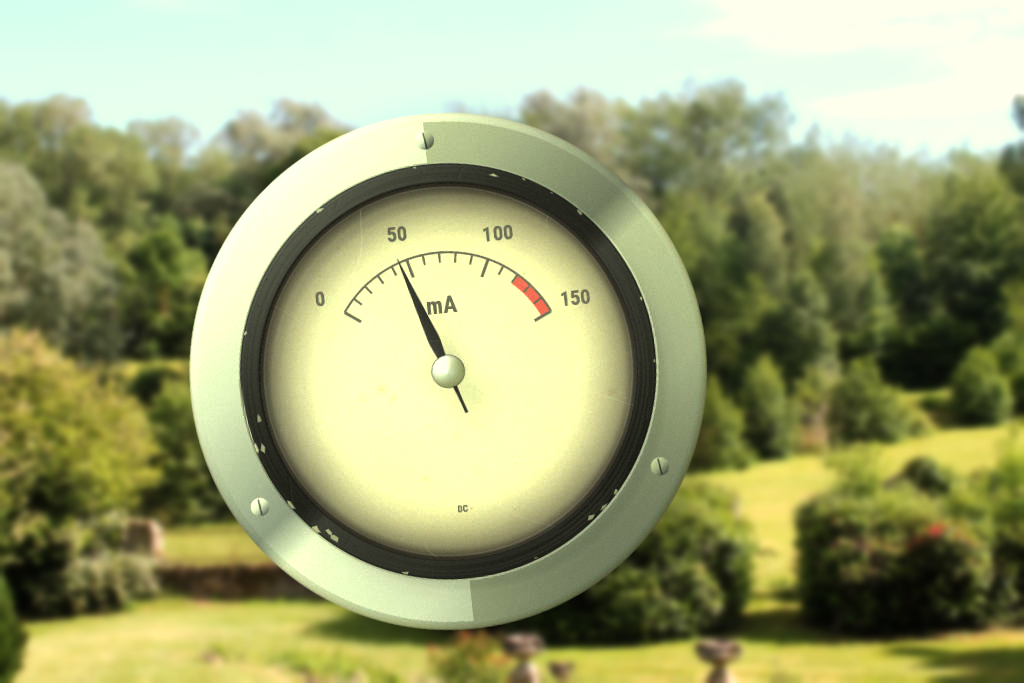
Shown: 45
